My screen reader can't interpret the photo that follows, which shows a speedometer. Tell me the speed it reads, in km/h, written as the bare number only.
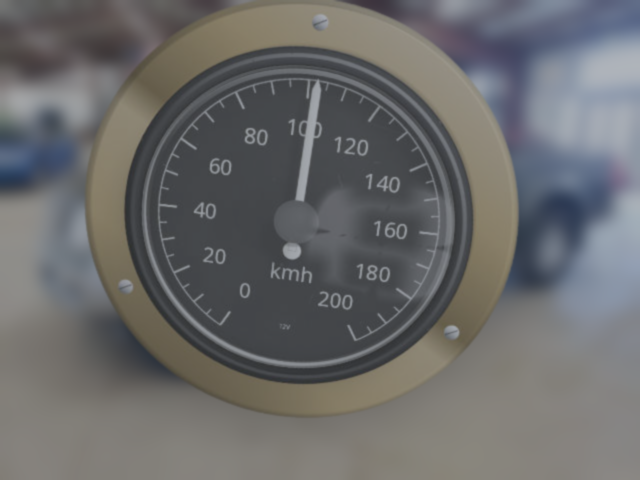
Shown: 102.5
